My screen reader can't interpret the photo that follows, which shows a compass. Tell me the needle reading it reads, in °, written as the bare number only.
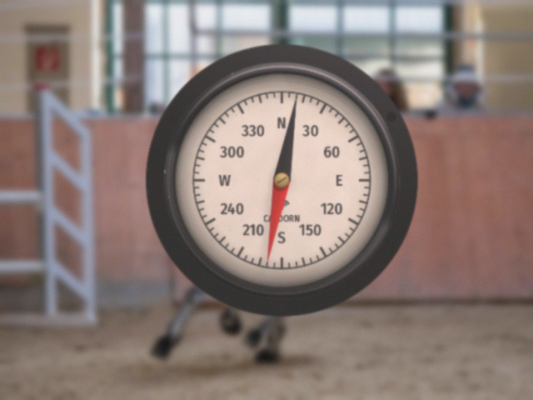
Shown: 190
